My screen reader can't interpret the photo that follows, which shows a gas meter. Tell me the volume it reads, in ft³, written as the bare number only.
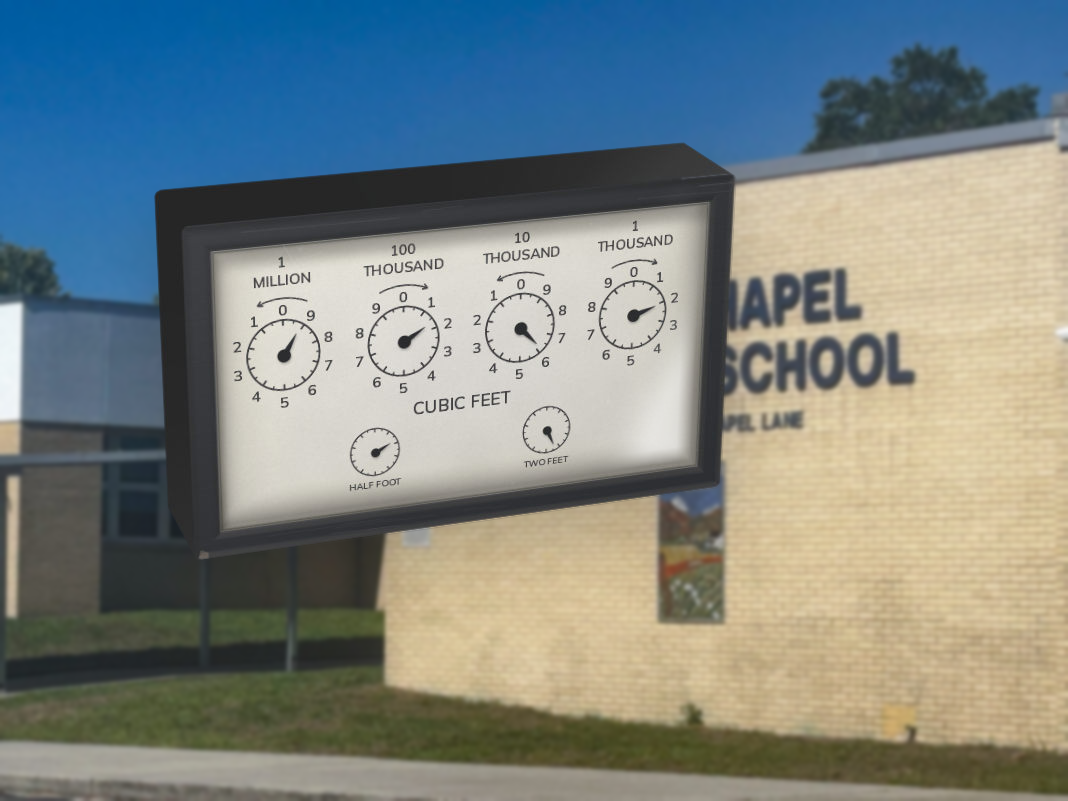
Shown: 916200
